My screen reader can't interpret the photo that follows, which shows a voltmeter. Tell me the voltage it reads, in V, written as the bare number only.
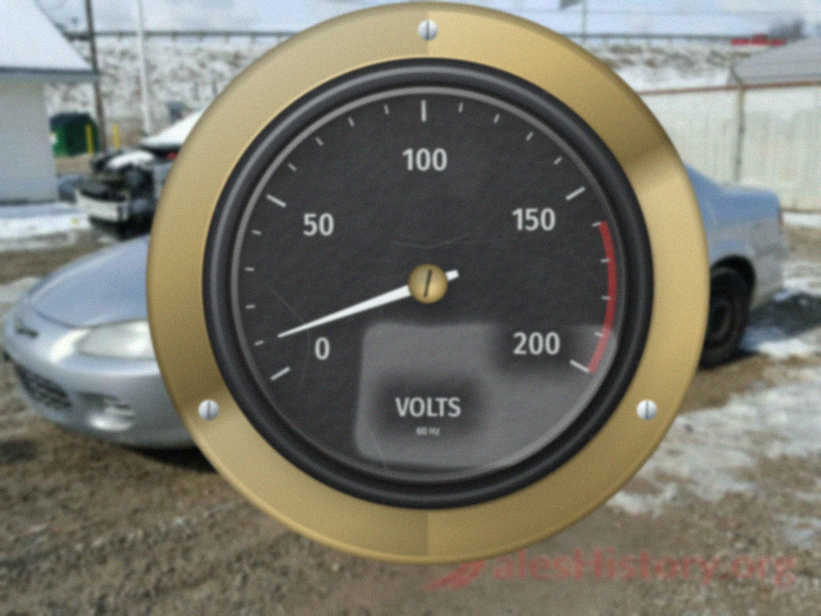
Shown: 10
